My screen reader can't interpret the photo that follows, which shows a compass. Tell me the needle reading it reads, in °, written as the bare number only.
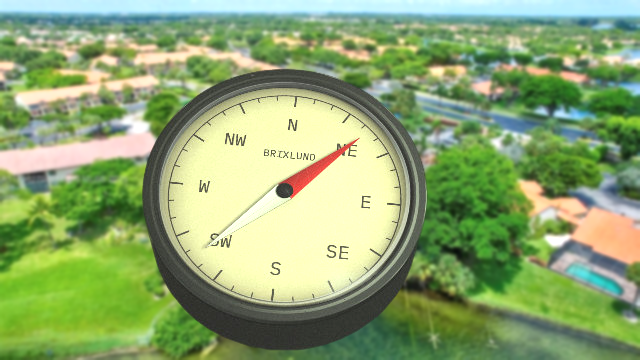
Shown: 45
